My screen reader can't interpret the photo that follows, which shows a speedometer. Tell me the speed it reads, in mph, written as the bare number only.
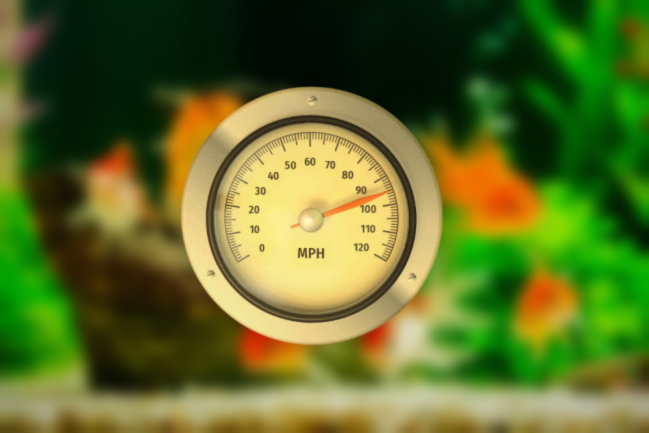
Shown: 95
